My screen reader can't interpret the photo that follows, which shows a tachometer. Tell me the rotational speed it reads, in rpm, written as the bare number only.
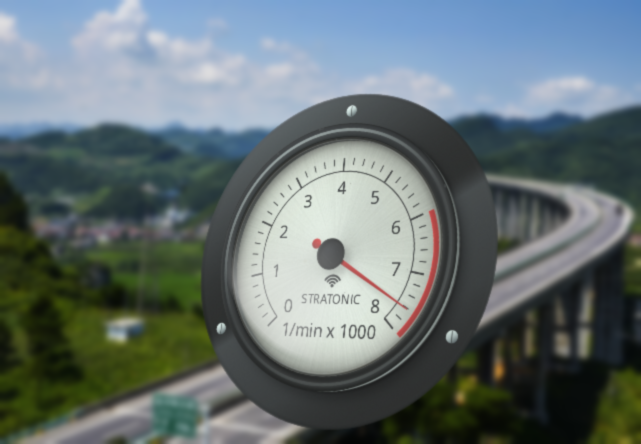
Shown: 7600
